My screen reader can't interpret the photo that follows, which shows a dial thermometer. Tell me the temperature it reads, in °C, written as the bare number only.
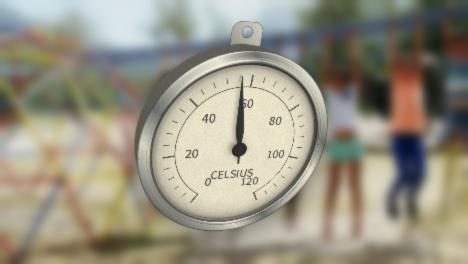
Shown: 56
